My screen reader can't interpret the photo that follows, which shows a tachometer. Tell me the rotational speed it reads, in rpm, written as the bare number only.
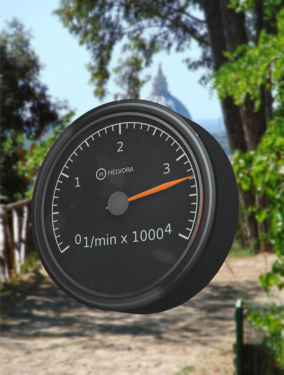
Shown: 3300
